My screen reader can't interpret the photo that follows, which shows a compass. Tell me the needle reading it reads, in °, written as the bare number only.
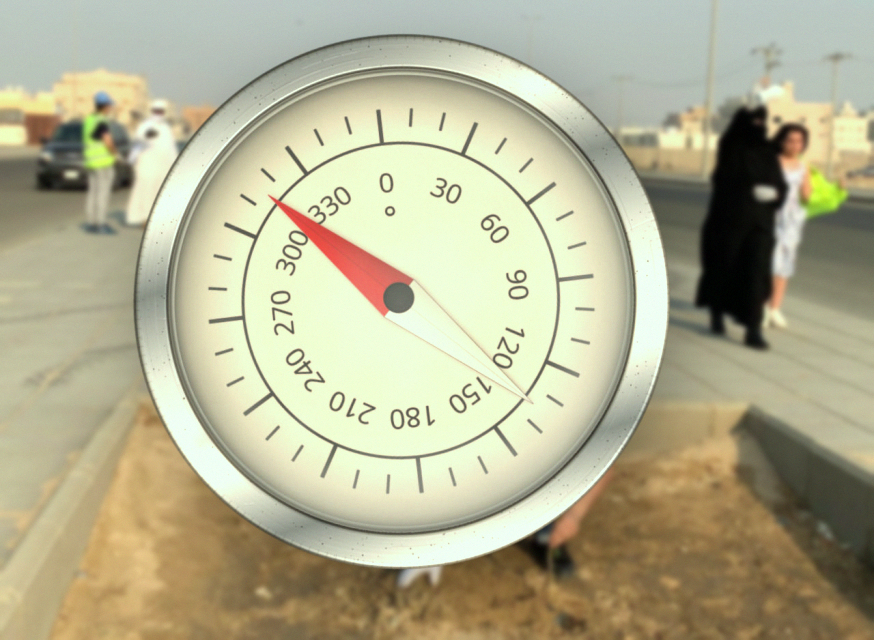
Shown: 315
